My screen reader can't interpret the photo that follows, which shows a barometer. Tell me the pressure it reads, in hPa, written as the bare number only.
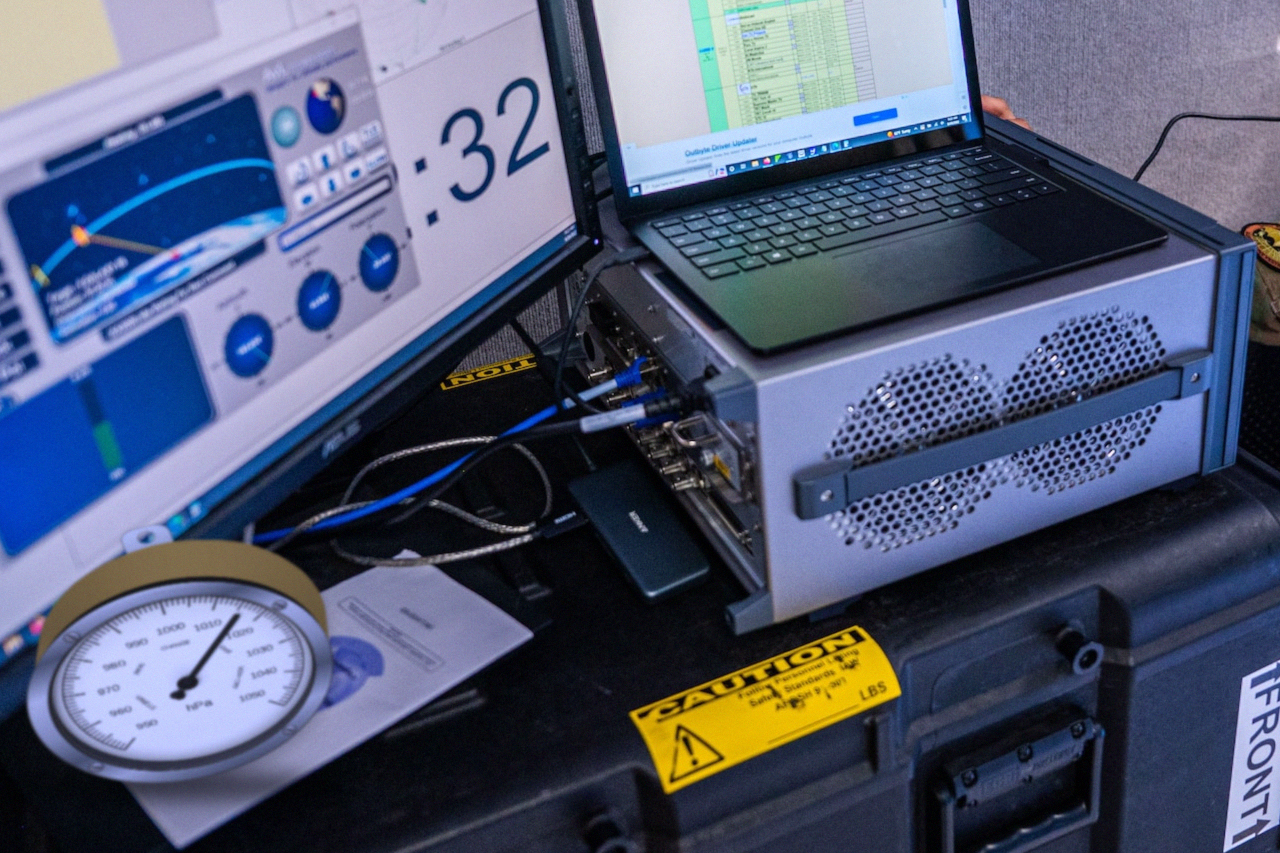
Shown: 1015
